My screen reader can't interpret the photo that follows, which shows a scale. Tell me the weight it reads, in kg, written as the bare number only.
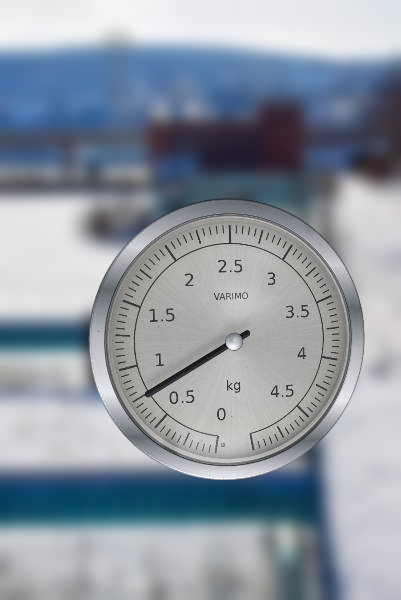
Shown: 0.75
